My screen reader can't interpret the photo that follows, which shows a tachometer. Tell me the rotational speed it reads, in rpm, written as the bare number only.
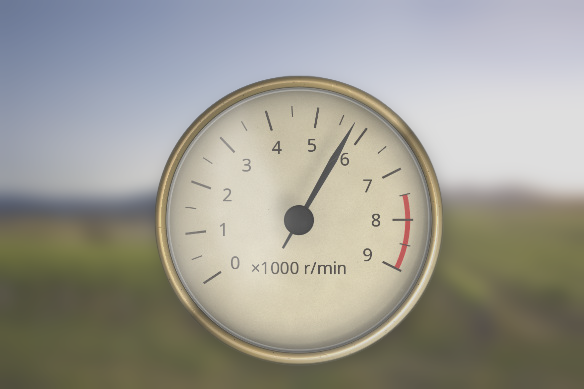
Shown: 5750
